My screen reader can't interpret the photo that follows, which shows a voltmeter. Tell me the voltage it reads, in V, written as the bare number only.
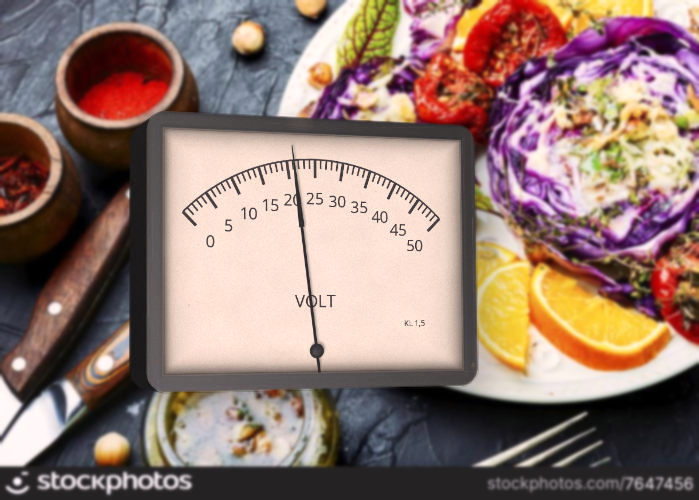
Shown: 21
